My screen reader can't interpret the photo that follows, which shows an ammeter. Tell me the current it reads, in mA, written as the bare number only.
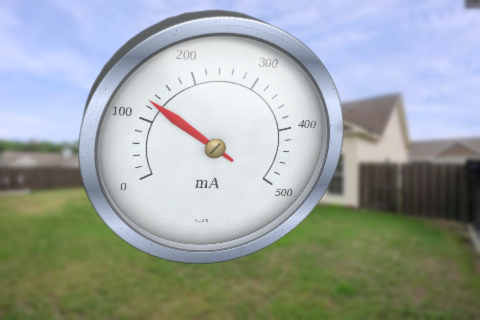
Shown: 130
